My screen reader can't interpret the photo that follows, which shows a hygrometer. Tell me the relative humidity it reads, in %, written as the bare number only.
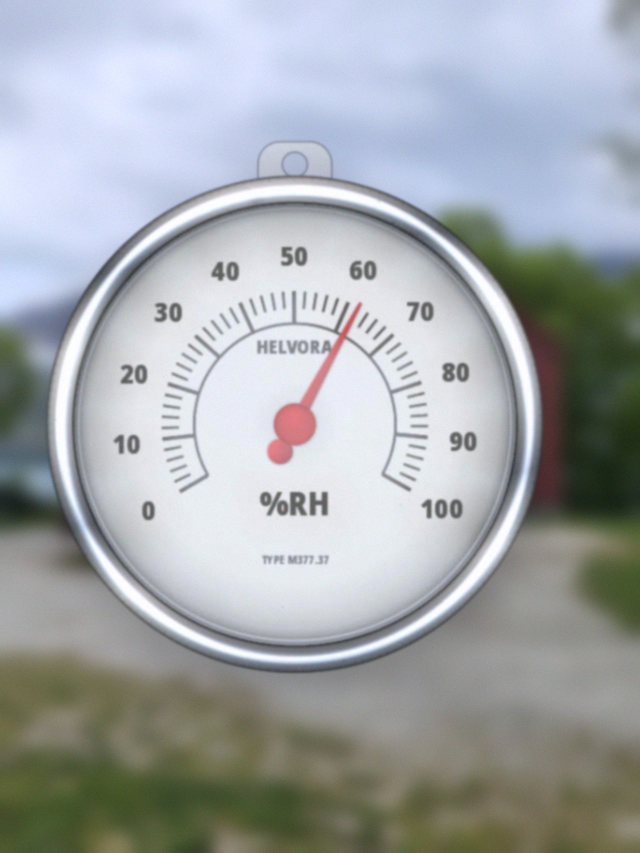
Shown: 62
